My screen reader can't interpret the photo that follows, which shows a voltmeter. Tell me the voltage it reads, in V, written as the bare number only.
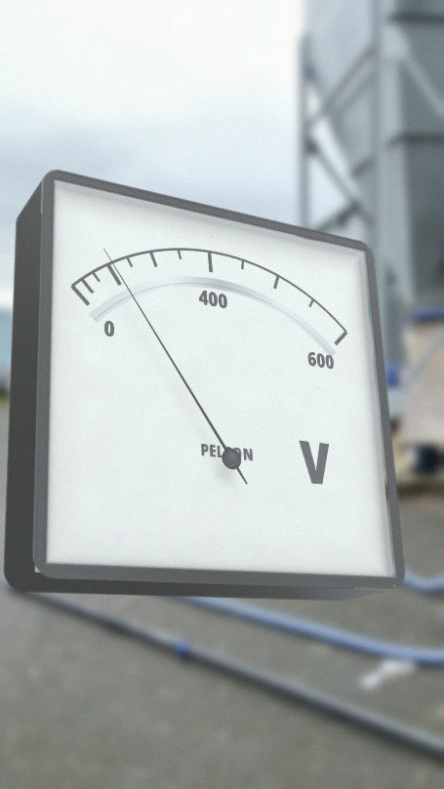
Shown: 200
